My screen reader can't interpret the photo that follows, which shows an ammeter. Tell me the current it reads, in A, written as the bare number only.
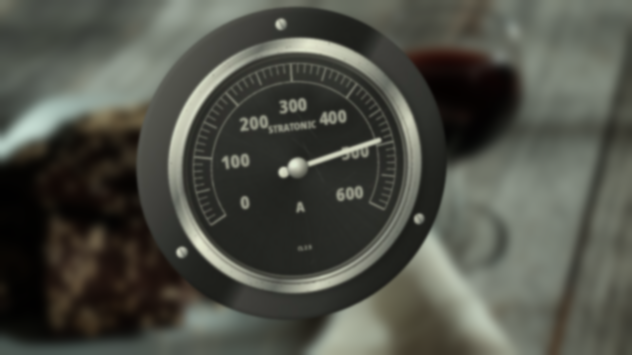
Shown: 490
